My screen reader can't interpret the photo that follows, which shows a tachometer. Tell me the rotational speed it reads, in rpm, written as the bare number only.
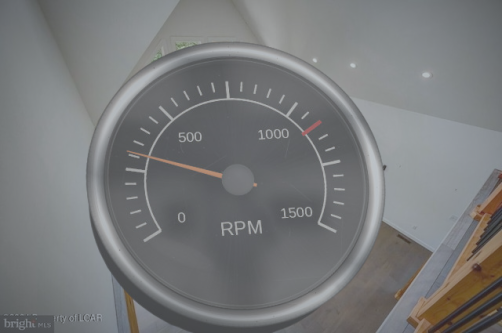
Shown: 300
